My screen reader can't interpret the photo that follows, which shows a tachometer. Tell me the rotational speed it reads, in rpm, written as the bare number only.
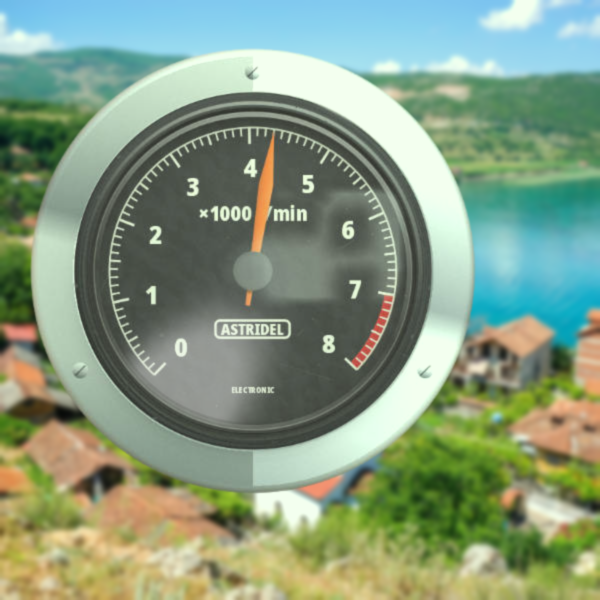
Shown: 4300
